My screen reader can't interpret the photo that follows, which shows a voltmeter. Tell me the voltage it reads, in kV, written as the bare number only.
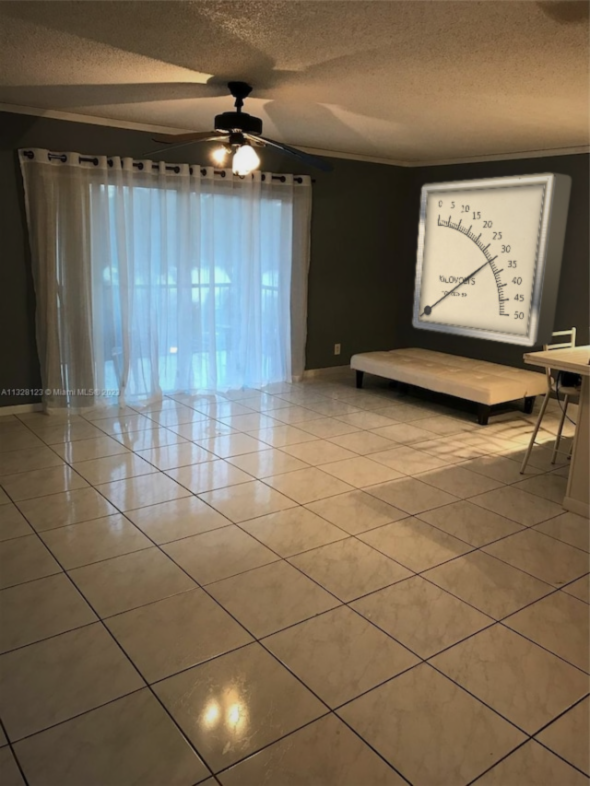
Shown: 30
